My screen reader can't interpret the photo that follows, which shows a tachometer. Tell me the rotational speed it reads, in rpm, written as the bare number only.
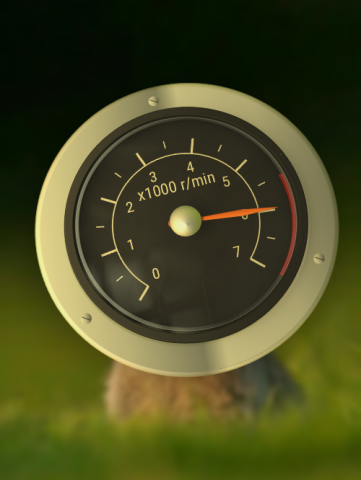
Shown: 6000
